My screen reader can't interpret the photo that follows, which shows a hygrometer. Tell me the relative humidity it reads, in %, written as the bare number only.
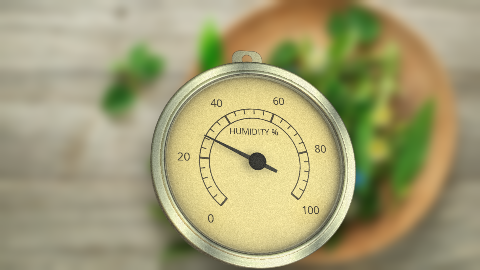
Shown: 28
